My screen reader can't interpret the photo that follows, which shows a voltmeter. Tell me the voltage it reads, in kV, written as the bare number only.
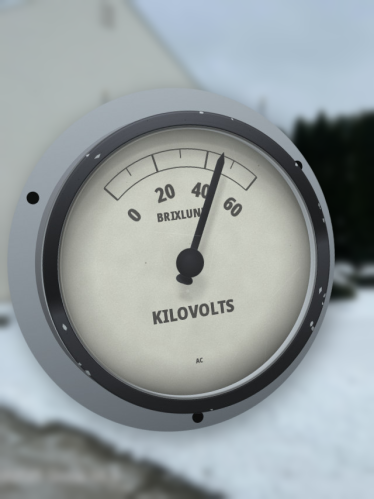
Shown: 45
